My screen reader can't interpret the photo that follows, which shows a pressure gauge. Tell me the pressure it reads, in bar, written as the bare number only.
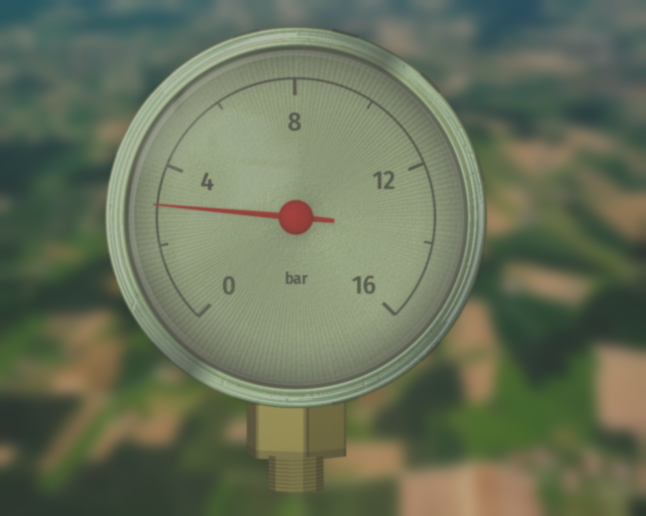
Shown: 3
